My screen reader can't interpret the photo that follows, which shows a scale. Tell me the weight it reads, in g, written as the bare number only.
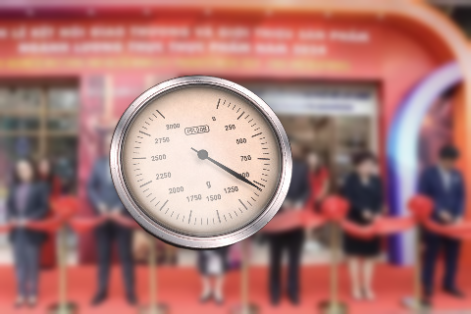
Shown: 1050
